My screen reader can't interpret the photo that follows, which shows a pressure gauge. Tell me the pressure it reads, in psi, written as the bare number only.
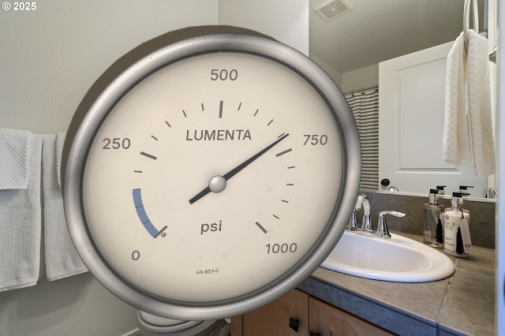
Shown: 700
